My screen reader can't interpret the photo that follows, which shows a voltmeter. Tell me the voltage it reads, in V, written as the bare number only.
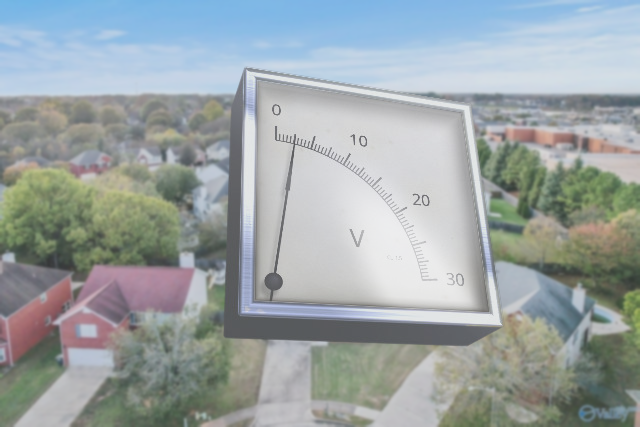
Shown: 2.5
